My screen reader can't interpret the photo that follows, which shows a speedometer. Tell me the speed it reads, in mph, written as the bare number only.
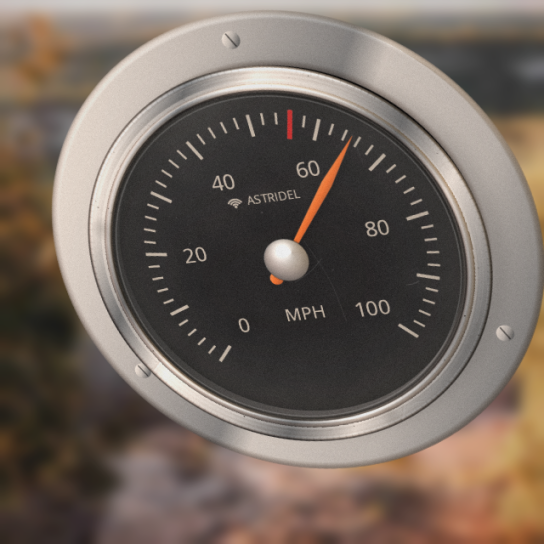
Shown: 65
